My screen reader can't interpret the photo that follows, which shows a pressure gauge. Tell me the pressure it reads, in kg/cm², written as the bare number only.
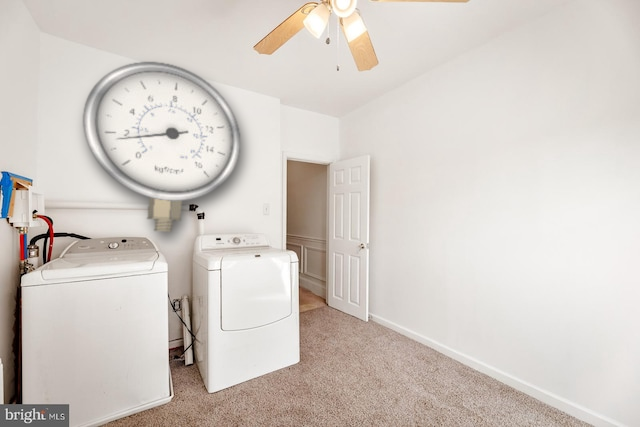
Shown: 1.5
